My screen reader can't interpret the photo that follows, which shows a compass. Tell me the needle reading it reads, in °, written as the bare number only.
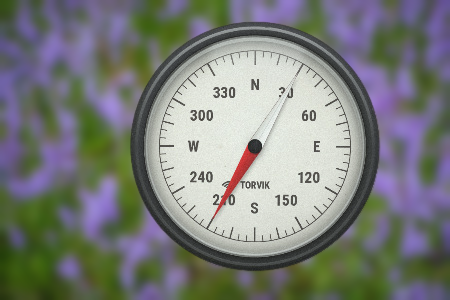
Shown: 210
